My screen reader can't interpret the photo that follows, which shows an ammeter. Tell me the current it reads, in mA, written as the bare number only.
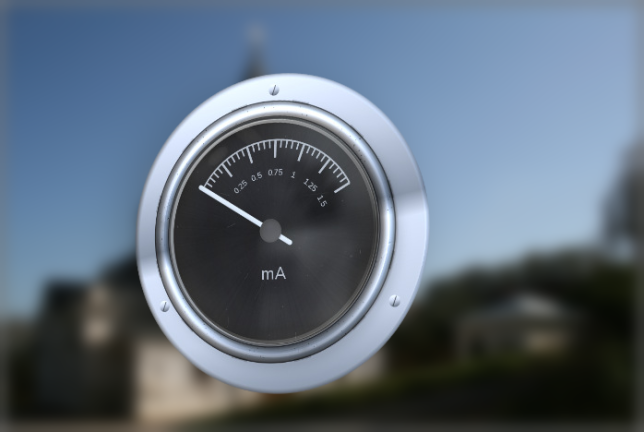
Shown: 0
